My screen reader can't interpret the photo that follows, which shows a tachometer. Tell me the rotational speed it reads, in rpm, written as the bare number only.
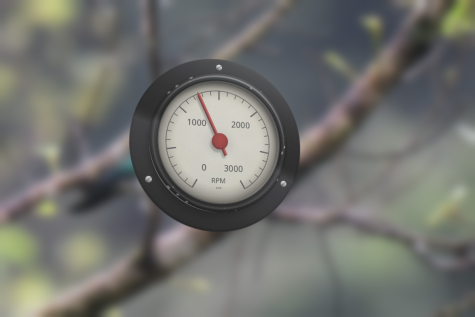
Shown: 1250
